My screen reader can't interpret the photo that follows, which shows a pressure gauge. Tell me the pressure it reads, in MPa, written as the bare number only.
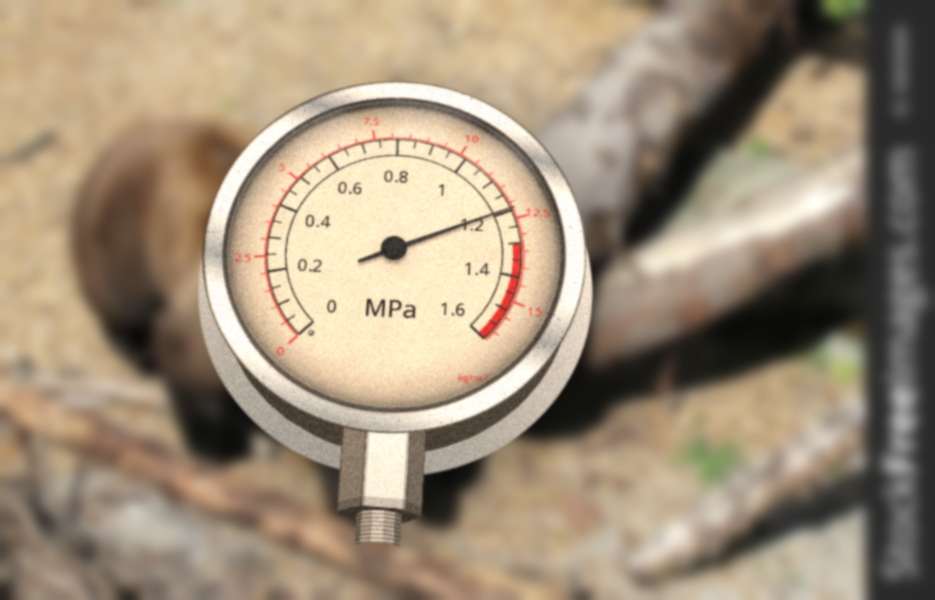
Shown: 1.2
